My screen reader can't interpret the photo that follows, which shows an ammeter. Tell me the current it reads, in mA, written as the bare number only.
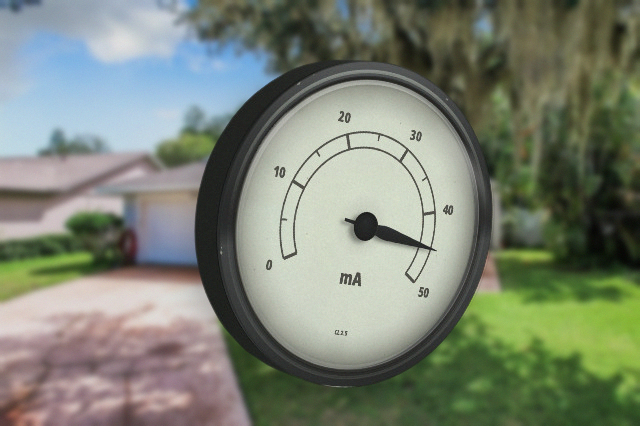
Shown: 45
